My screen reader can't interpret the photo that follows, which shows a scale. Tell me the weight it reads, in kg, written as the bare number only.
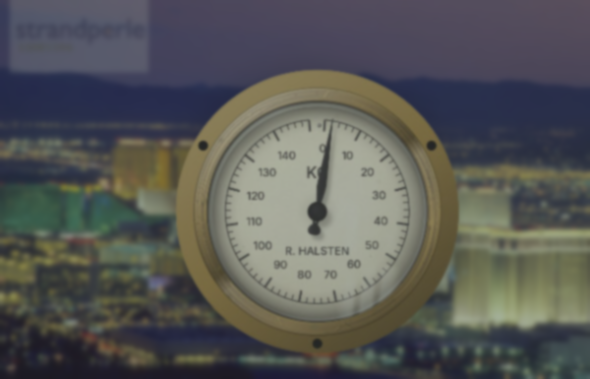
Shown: 2
